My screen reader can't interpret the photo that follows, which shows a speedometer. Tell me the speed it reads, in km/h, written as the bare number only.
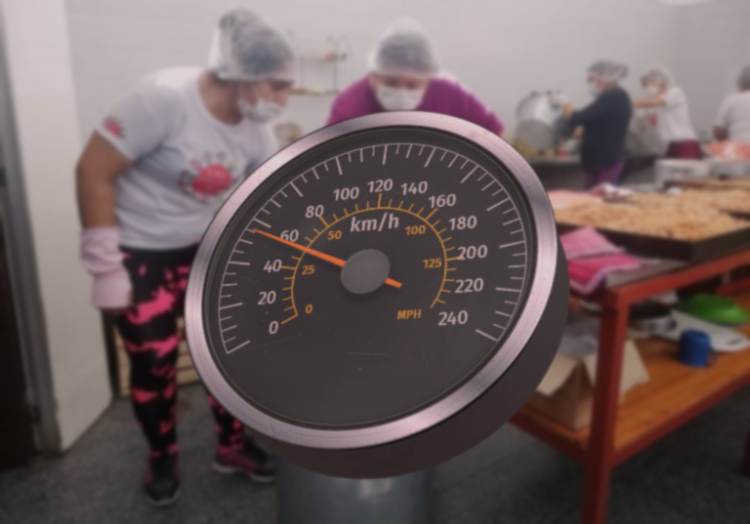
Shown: 55
